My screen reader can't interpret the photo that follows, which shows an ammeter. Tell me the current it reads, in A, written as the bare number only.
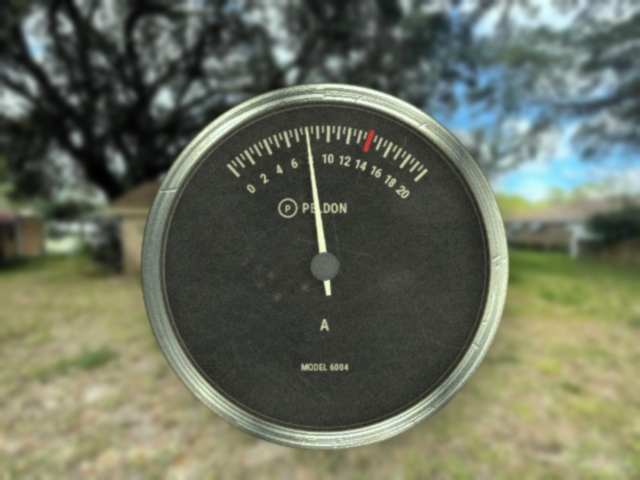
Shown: 8
